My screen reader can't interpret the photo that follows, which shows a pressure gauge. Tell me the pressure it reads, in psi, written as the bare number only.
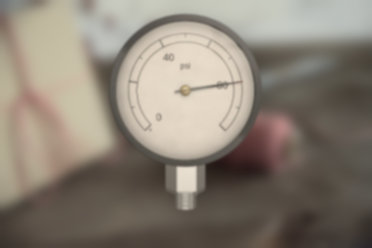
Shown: 80
